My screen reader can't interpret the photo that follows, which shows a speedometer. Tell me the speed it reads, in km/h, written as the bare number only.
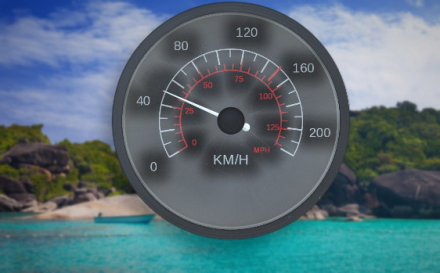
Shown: 50
